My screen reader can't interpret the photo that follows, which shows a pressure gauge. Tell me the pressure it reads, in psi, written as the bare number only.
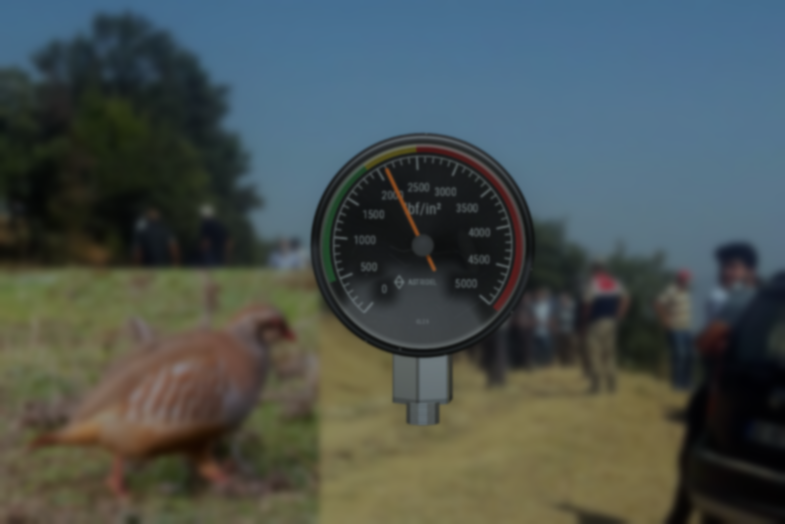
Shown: 2100
